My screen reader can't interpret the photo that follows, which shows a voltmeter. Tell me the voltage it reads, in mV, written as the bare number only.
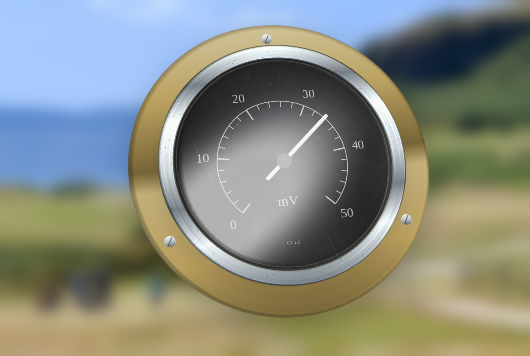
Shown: 34
